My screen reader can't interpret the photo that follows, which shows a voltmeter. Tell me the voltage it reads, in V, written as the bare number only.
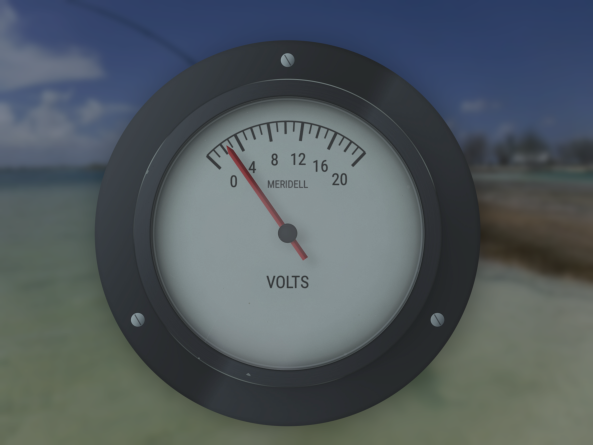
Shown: 2.5
